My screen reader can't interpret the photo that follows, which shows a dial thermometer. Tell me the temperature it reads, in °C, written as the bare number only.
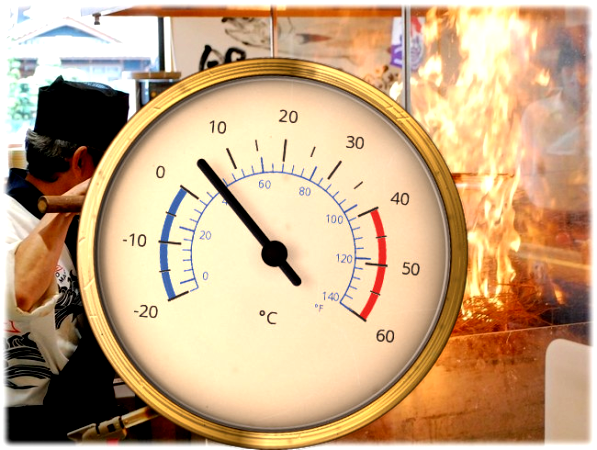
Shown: 5
